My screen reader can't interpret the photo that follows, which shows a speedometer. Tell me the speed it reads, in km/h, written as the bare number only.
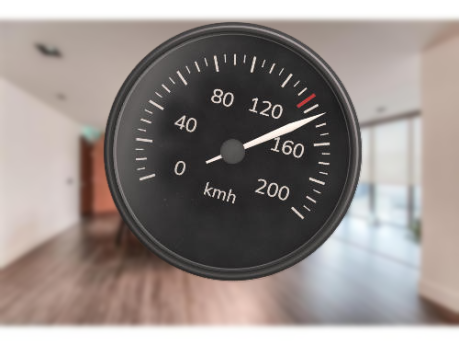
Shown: 145
